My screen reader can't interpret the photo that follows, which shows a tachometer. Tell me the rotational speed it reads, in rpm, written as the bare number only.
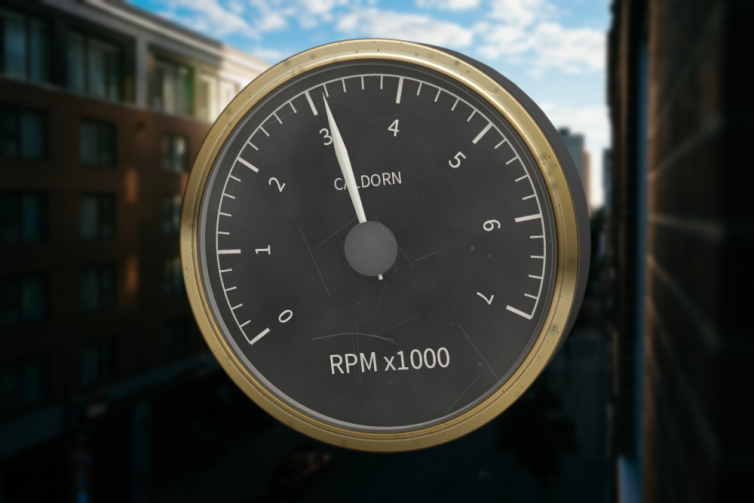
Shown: 3200
